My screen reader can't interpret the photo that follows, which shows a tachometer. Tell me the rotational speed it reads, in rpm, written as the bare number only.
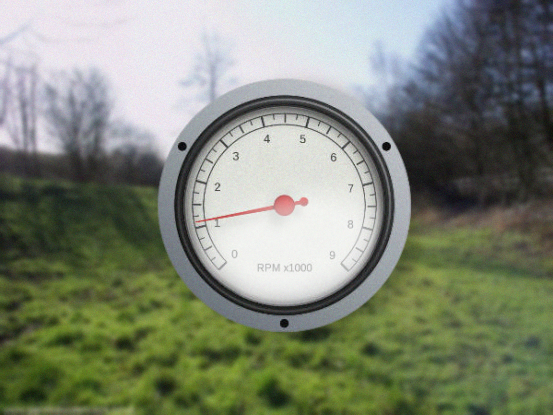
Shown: 1125
